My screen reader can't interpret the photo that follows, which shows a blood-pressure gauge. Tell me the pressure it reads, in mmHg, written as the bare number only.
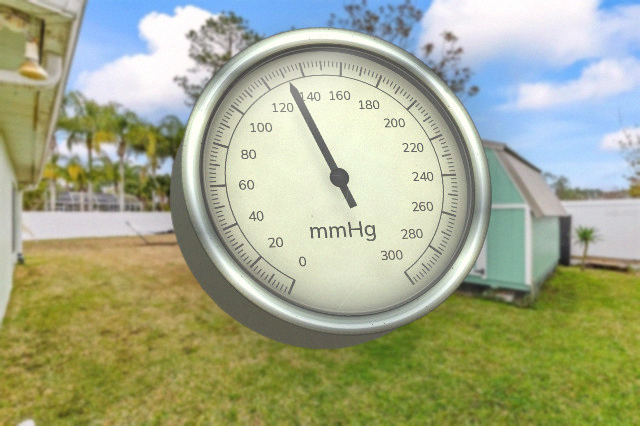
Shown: 130
